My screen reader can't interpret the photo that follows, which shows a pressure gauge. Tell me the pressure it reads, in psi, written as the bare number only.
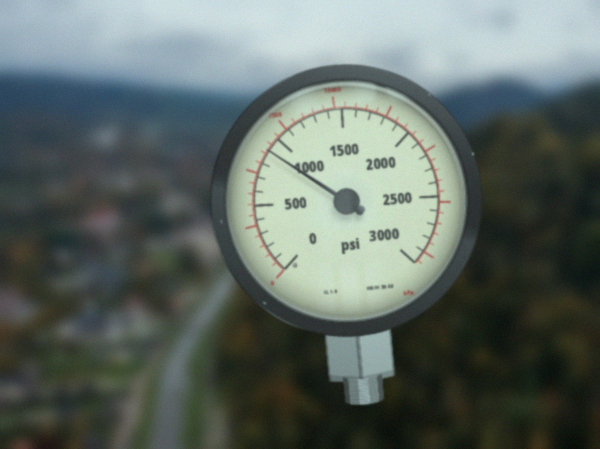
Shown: 900
